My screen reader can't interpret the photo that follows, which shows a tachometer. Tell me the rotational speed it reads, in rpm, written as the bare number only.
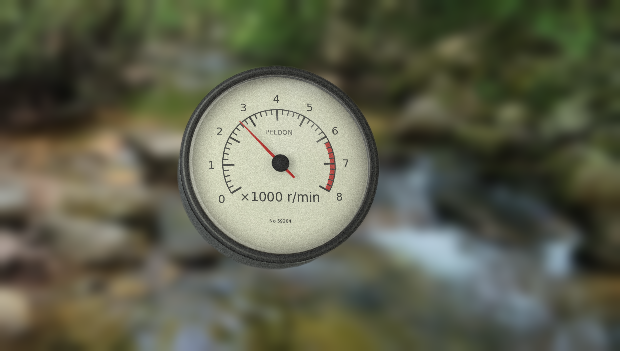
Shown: 2600
